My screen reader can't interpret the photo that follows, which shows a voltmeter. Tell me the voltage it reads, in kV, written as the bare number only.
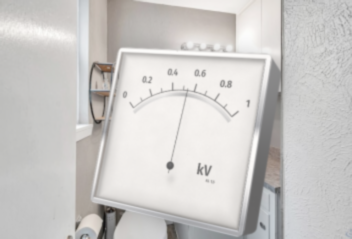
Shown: 0.55
